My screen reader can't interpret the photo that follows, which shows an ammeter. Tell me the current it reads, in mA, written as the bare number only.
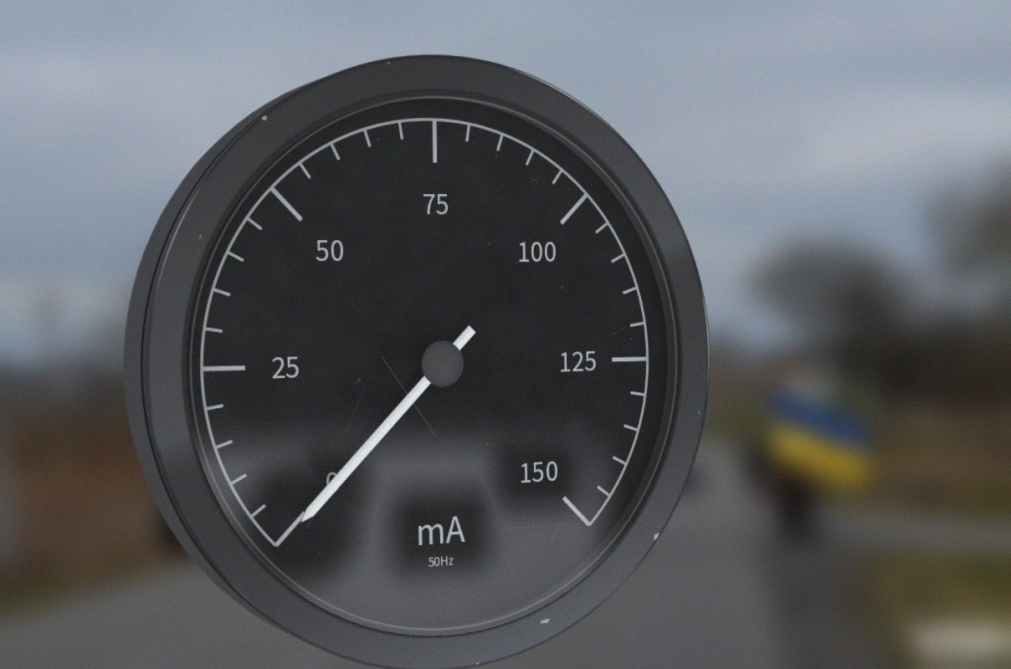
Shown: 0
